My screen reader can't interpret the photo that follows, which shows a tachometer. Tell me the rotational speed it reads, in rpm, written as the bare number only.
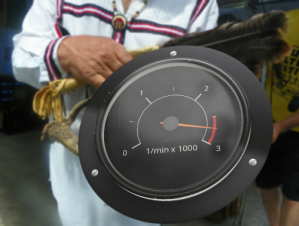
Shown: 2750
